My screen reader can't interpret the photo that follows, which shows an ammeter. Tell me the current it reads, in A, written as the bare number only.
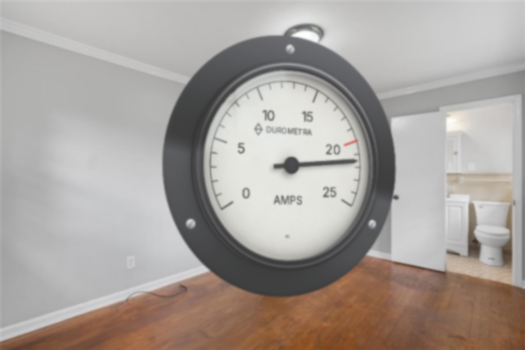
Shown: 21.5
